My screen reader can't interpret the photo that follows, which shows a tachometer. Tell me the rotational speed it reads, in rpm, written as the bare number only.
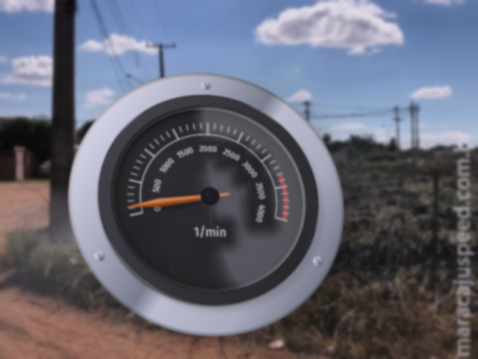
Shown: 100
